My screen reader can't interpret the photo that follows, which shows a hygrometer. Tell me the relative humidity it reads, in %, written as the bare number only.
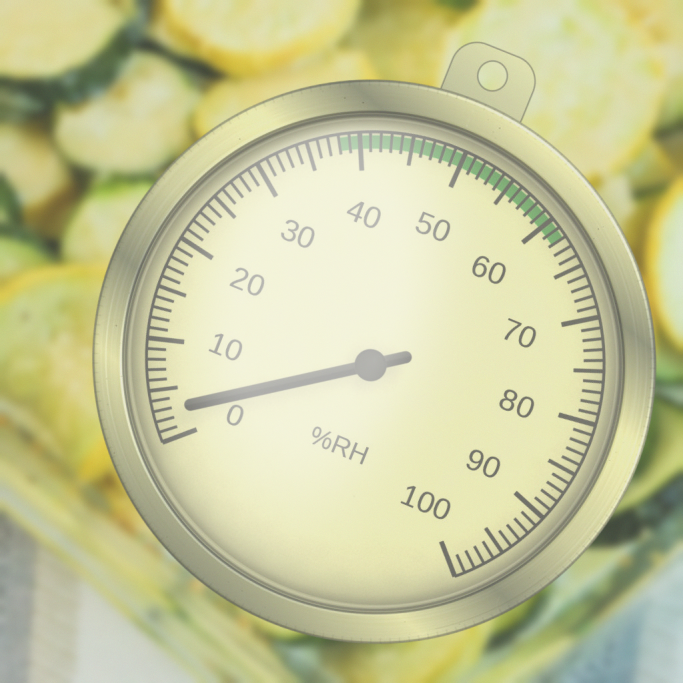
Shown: 3
